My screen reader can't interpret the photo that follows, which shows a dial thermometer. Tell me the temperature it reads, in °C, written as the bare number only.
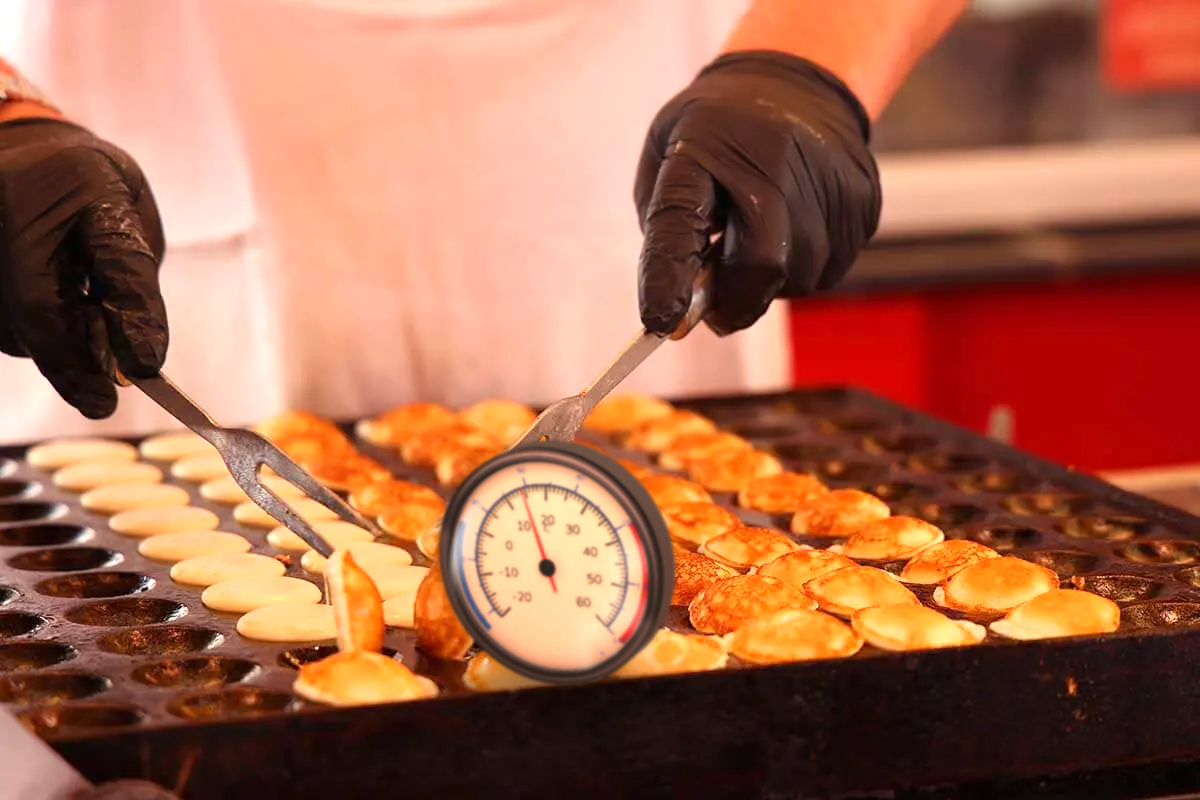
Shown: 15
